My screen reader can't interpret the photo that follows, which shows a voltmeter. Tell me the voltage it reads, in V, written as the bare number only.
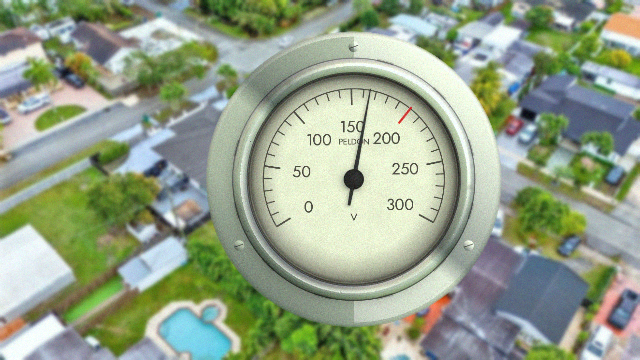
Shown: 165
